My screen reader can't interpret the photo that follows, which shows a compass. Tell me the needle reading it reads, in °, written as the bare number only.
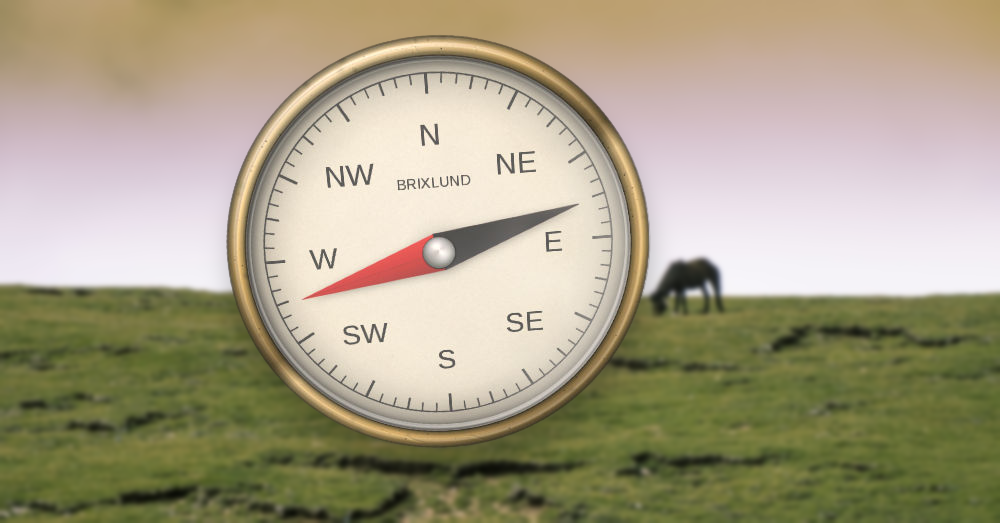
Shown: 255
